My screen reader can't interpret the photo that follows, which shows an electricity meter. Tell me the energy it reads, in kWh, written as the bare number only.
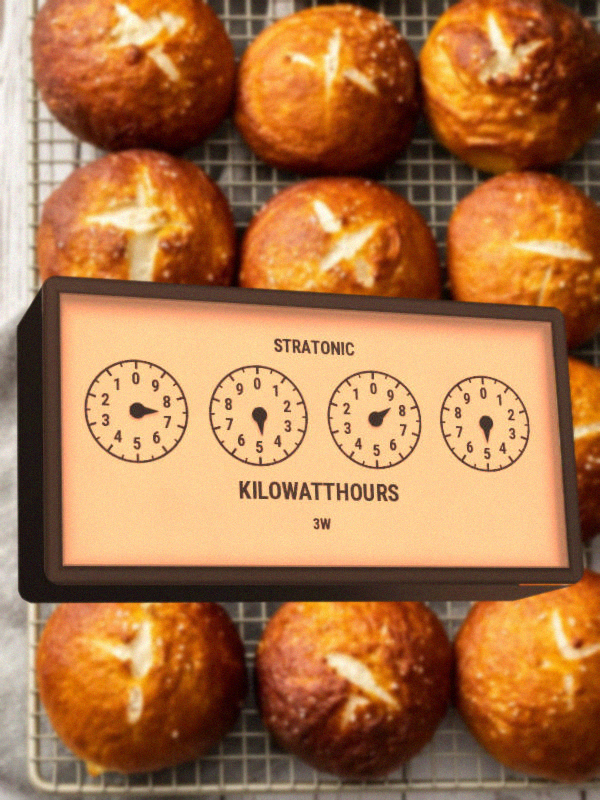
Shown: 7485
